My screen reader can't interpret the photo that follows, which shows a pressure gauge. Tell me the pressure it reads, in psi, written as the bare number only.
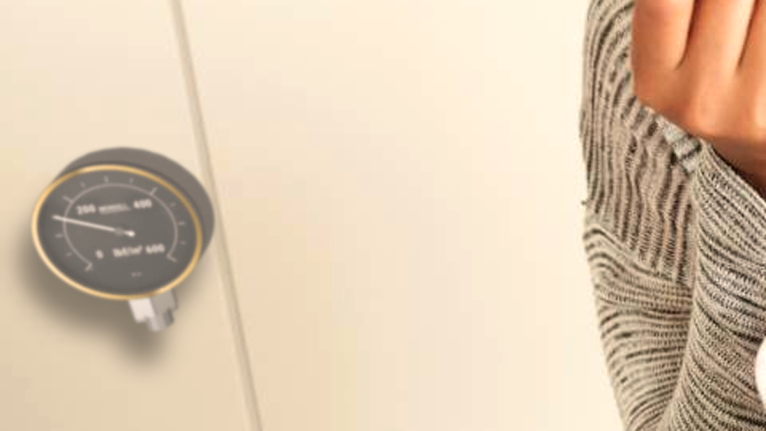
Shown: 150
